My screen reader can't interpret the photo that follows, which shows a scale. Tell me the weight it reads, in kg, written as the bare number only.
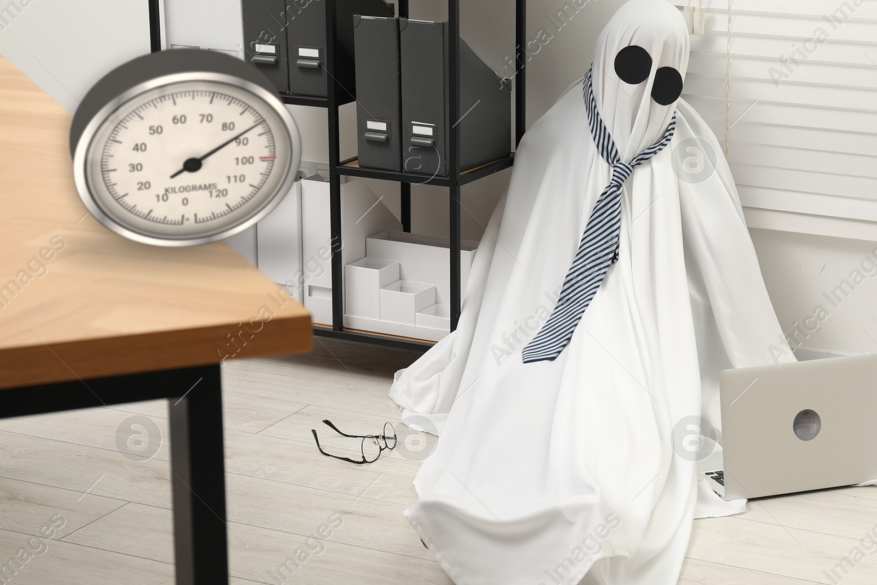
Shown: 85
